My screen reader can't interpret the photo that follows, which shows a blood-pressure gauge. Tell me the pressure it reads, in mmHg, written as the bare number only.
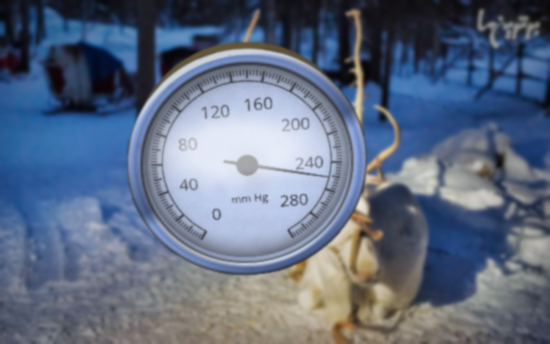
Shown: 250
